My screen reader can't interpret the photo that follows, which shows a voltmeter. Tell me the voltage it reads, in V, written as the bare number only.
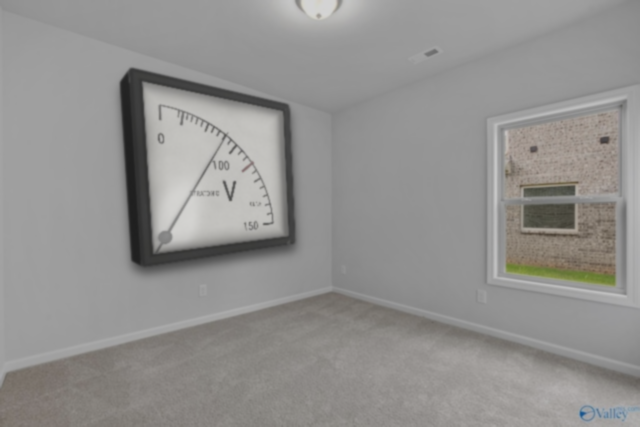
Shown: 90
